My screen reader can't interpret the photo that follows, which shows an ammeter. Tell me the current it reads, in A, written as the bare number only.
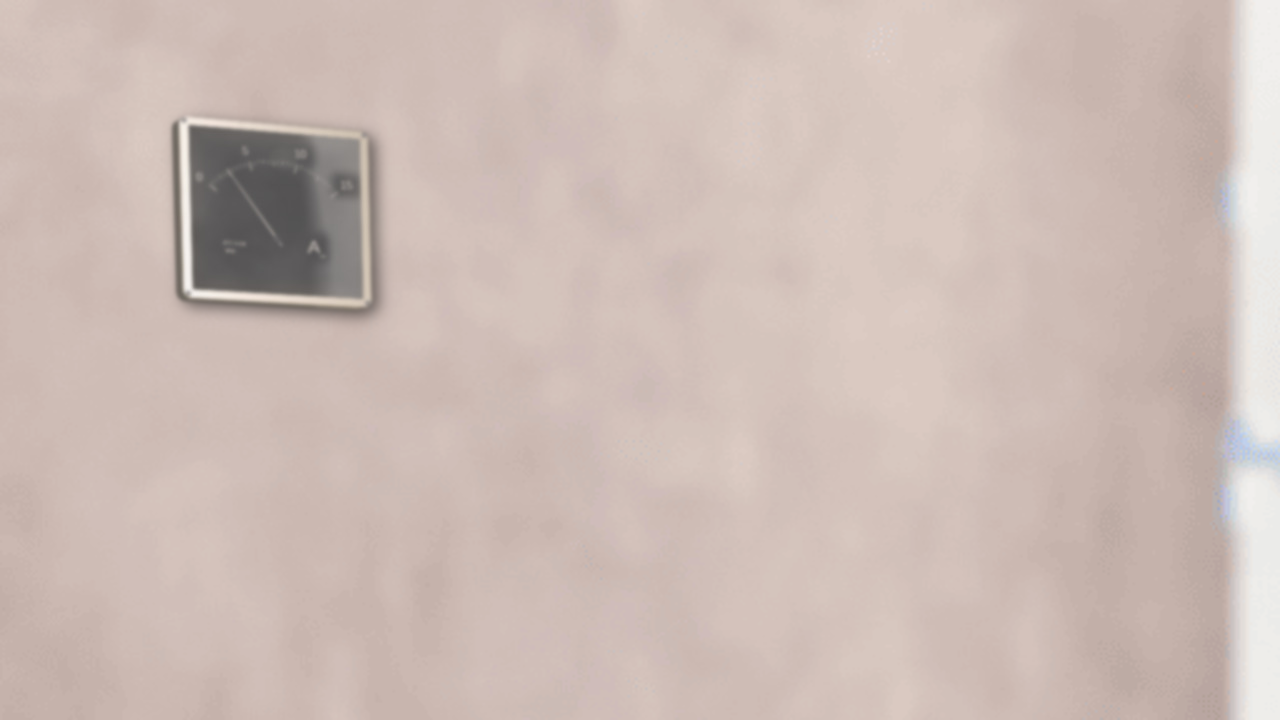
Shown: 2.5
